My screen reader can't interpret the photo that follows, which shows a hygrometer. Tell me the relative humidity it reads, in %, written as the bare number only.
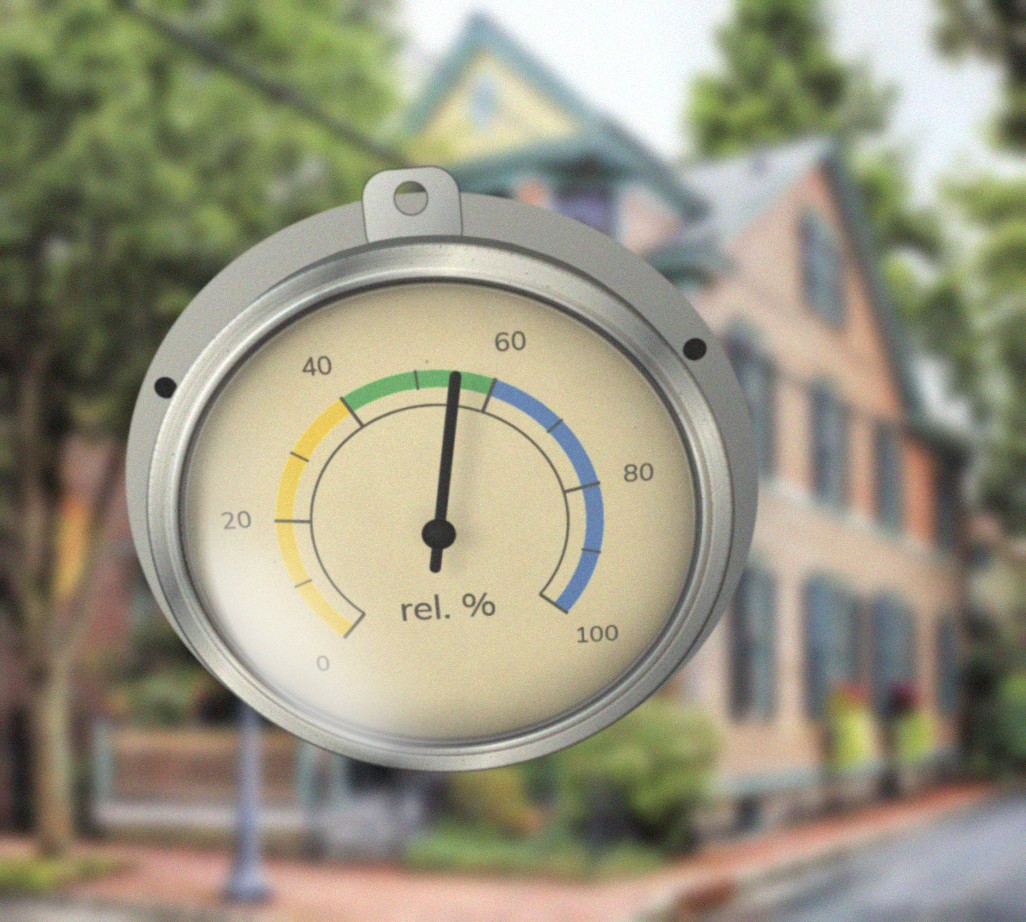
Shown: 55
